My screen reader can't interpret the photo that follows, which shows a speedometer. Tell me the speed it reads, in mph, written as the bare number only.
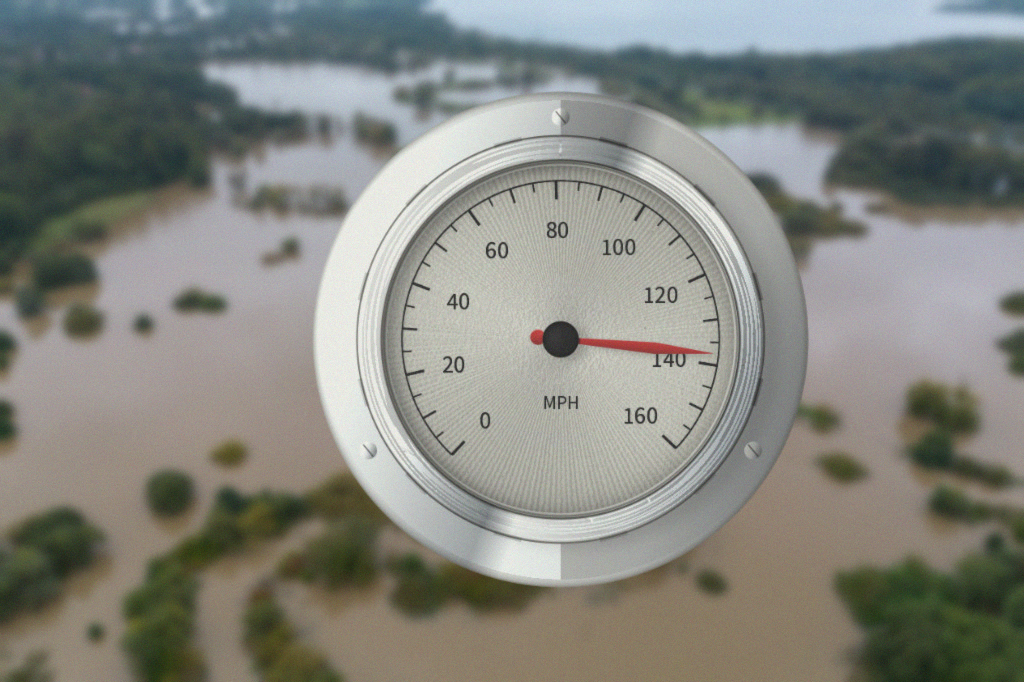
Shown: 137.5
